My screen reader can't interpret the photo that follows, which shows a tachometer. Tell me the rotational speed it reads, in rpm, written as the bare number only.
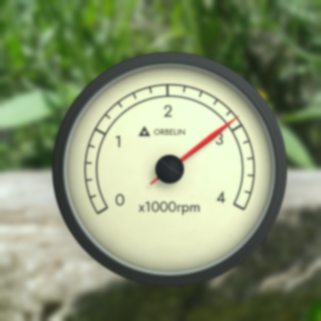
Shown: 2900
